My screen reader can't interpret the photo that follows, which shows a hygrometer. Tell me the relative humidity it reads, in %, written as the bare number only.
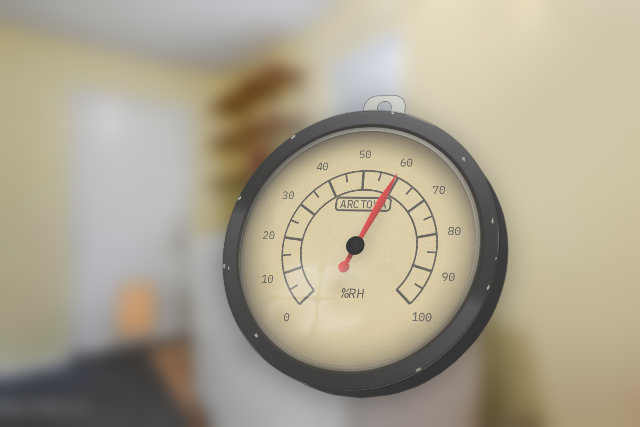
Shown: 60
